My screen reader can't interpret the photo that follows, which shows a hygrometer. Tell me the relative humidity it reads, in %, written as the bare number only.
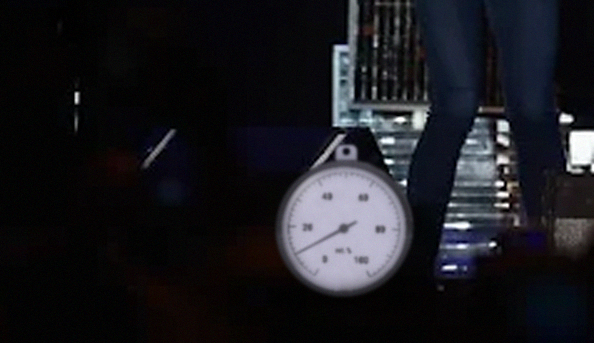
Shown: 10
